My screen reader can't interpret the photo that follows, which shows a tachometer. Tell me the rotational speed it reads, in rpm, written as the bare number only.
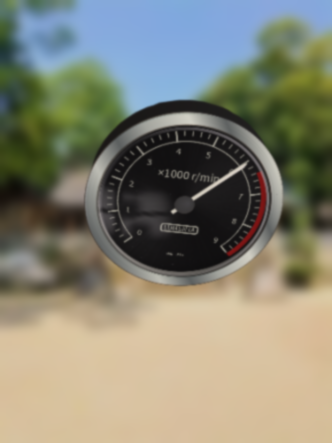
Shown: 6000
